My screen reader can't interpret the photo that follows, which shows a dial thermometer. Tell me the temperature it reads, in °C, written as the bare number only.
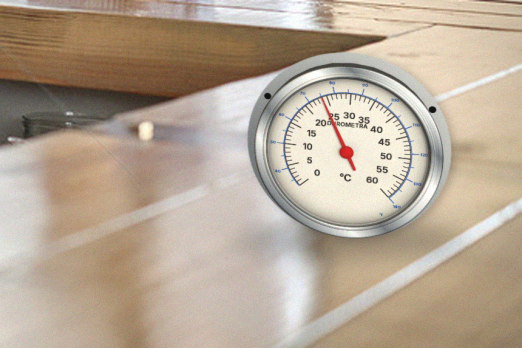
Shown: 24
